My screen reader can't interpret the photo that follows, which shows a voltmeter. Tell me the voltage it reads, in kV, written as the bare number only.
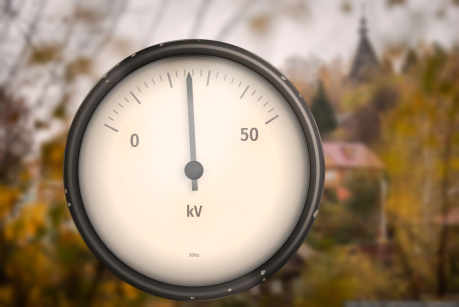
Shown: 25
